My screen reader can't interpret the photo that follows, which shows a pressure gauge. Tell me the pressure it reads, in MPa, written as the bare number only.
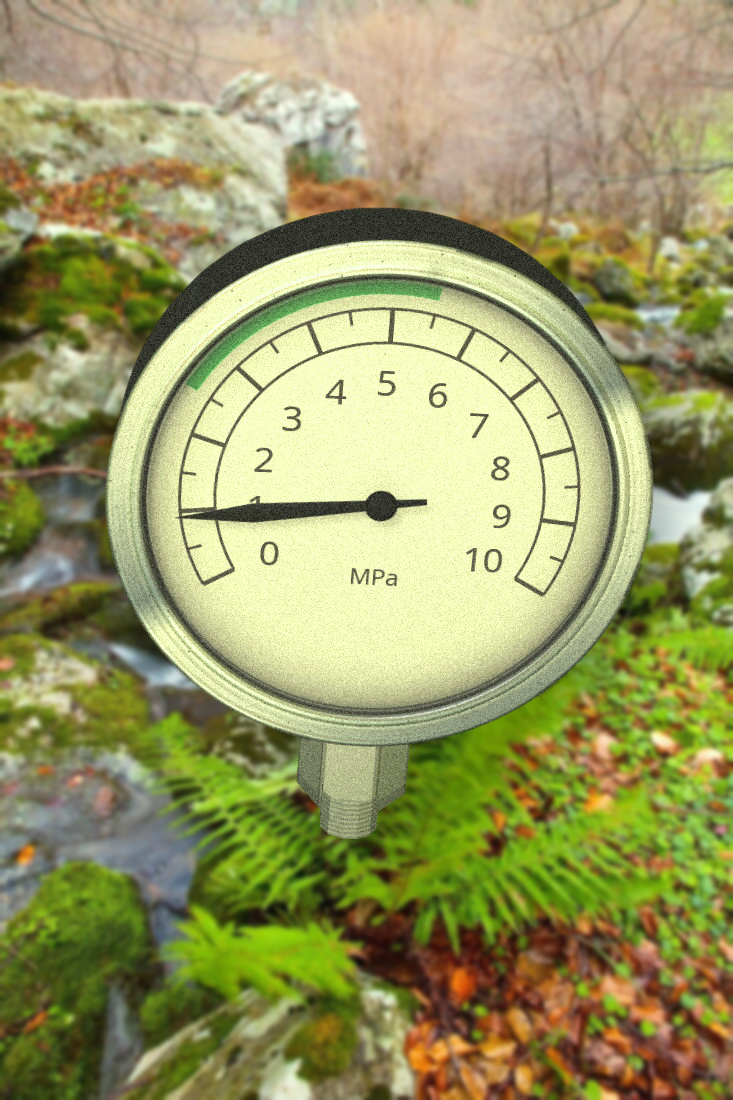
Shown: 1
